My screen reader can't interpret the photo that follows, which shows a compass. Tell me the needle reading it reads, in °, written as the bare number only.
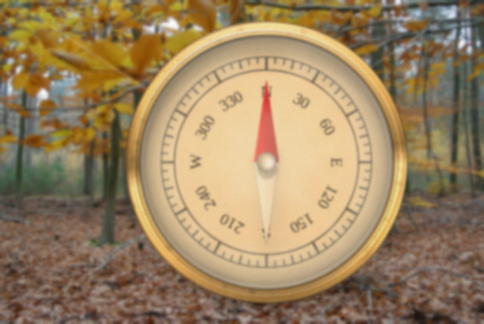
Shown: 0
